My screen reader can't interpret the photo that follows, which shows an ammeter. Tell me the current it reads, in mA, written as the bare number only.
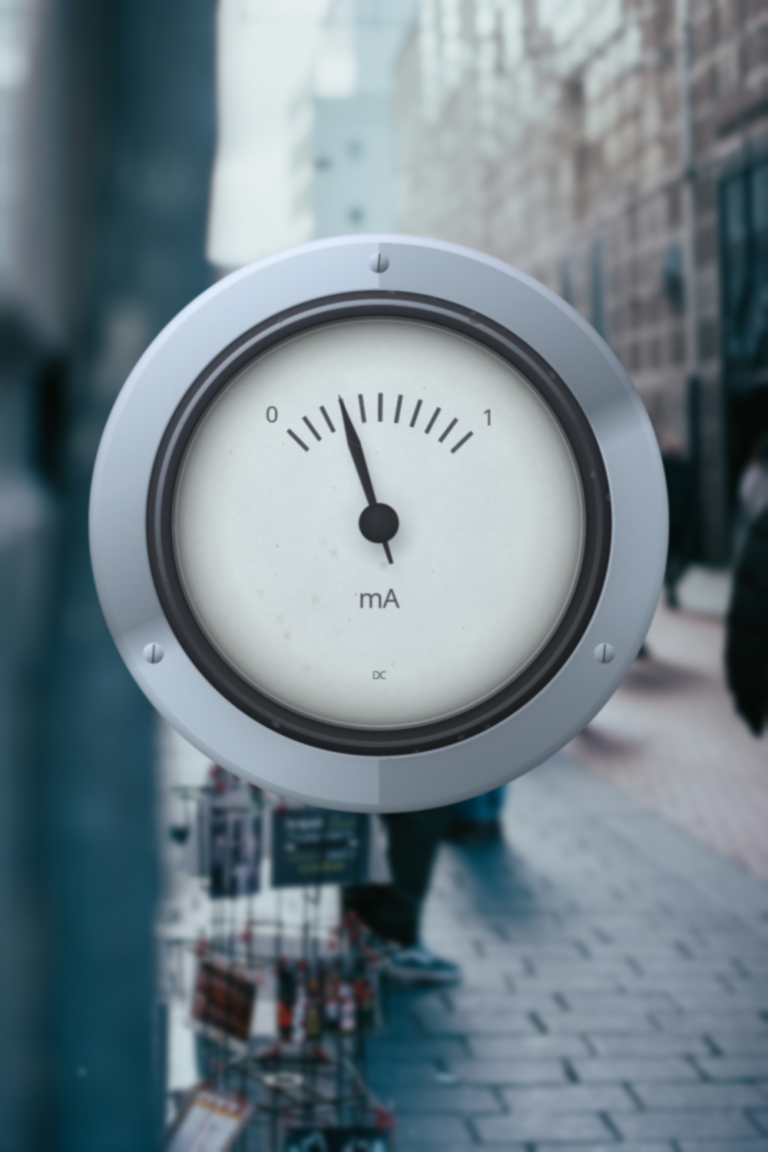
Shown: 0.3
